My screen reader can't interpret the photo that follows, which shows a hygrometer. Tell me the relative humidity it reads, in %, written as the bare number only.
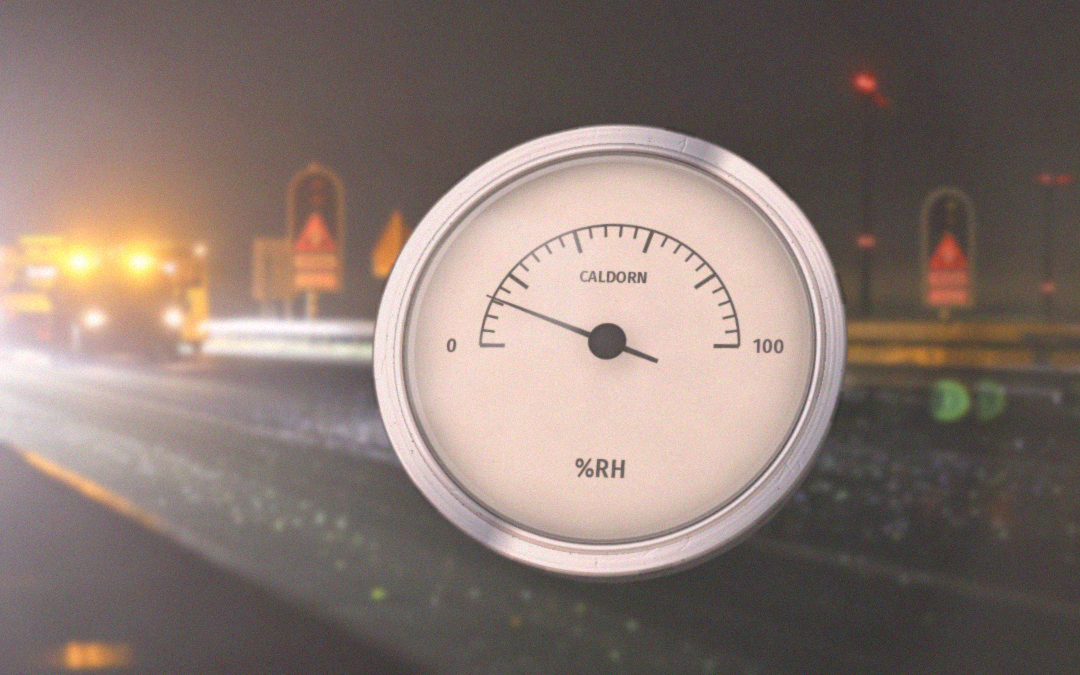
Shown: 12
